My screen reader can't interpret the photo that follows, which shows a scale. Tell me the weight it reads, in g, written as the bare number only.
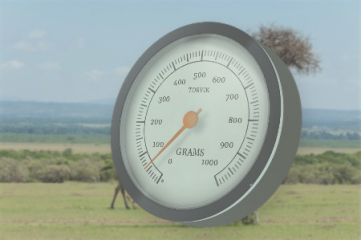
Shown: 50
